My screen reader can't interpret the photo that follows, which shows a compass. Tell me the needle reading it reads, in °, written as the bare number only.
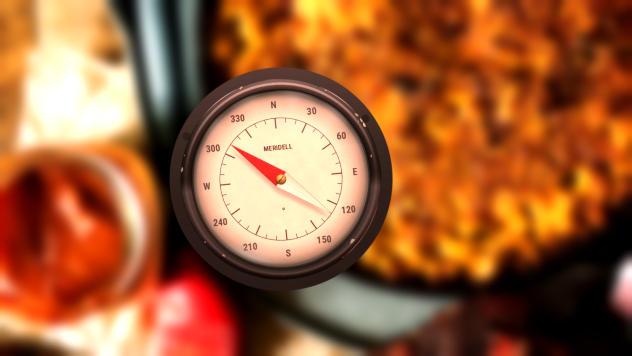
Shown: 310
